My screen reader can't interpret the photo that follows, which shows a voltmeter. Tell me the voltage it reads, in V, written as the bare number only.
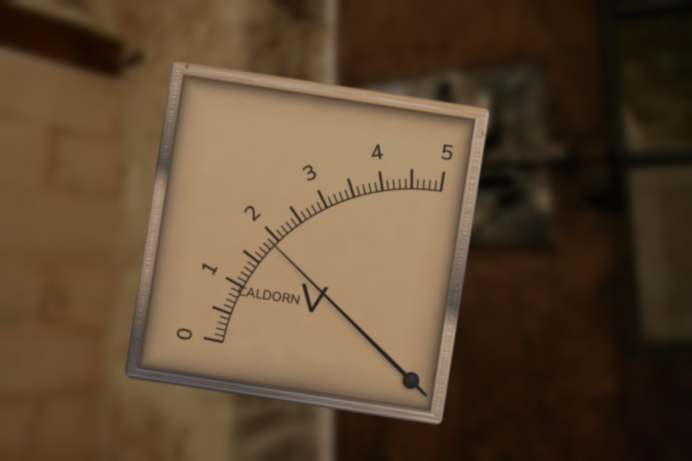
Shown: 1.9
